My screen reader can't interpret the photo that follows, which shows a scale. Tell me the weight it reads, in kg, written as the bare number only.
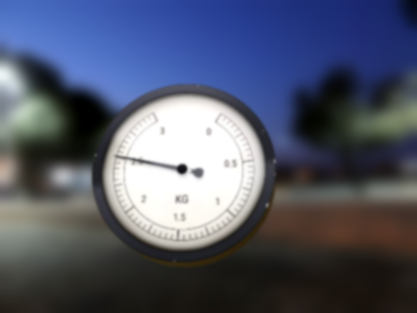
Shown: 2.5
